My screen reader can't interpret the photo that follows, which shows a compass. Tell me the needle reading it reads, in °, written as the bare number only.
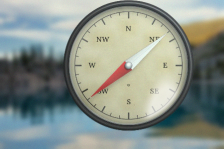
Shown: 230
